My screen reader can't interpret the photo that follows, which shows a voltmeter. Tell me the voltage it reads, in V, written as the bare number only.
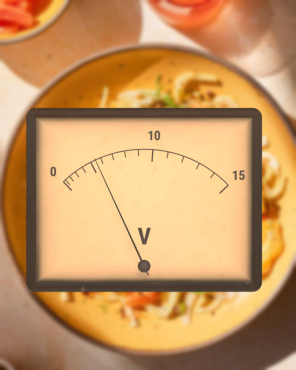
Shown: 5.5
